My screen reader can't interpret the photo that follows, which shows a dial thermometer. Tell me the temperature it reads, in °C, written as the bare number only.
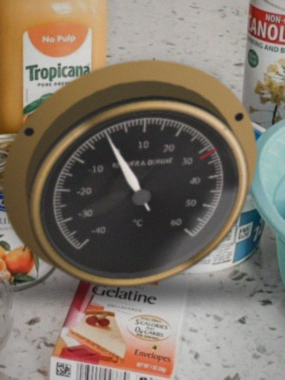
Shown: 0
